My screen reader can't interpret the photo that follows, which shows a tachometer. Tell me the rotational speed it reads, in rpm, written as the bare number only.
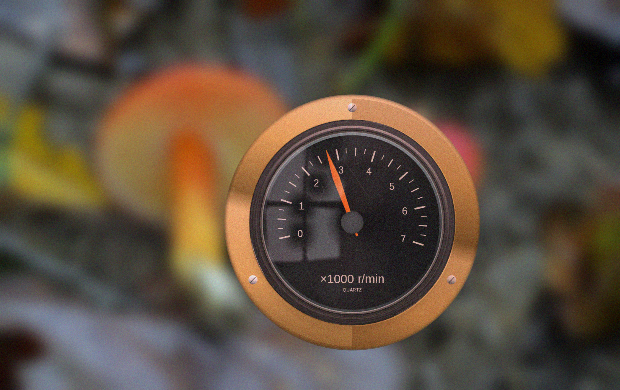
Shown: 2750
